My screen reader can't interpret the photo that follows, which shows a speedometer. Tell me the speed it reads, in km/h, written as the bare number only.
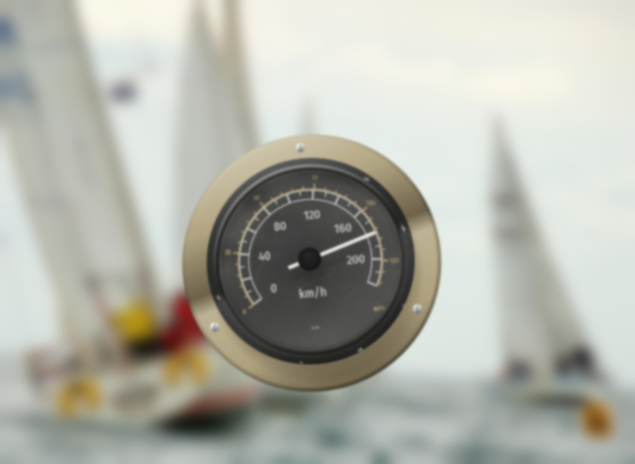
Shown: 180
